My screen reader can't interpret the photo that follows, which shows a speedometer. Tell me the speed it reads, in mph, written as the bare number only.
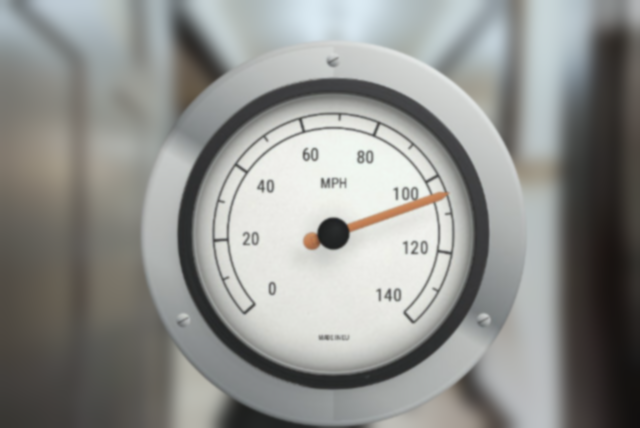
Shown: 105
